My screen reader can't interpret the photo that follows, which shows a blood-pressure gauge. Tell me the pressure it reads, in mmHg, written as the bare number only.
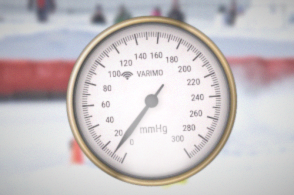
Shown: 10
